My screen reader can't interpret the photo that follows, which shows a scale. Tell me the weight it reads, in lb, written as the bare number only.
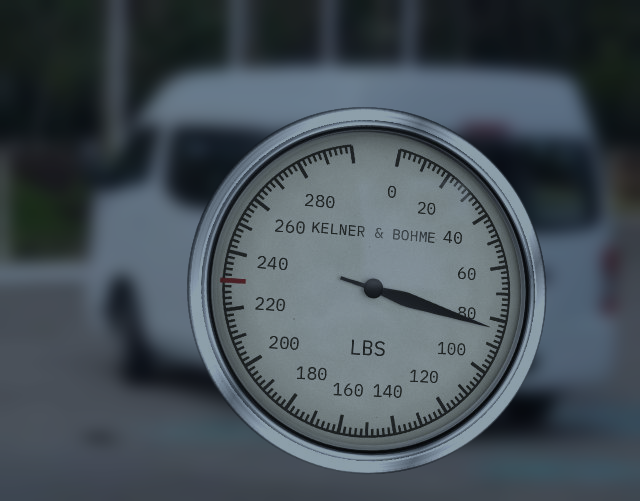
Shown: 84
